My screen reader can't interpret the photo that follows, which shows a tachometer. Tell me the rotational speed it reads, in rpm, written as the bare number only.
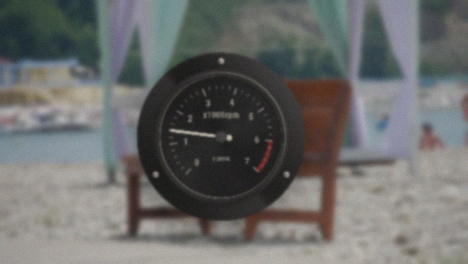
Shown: 1400
